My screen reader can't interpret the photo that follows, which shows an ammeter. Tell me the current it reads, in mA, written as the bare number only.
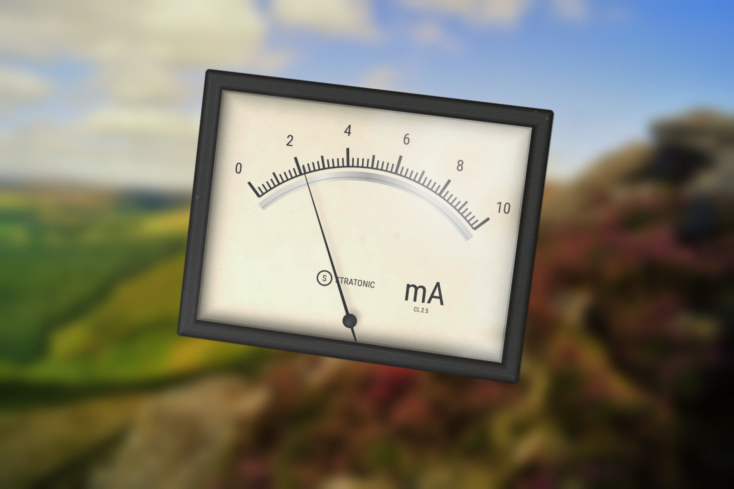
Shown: 2.2
